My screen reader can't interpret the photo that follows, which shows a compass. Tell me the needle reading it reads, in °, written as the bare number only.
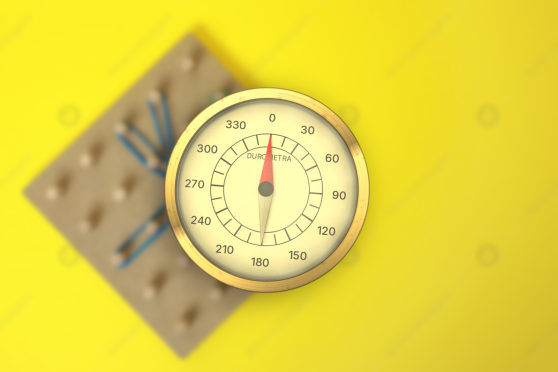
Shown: 0
